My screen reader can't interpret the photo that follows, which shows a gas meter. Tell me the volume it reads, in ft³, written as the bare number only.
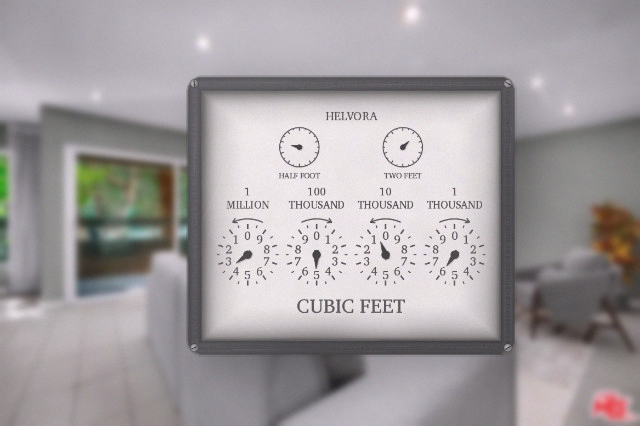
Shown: 350600
